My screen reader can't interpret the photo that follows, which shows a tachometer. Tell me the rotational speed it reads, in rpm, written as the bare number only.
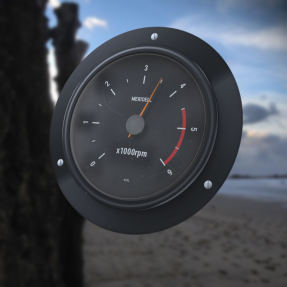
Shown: 3500
